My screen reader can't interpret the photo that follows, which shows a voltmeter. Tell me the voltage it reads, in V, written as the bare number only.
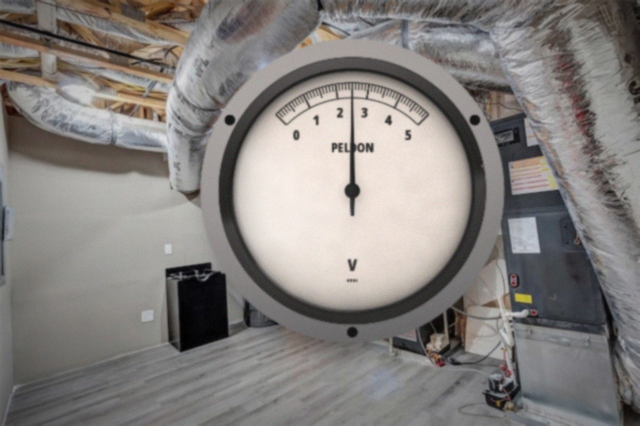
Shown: 2.5
